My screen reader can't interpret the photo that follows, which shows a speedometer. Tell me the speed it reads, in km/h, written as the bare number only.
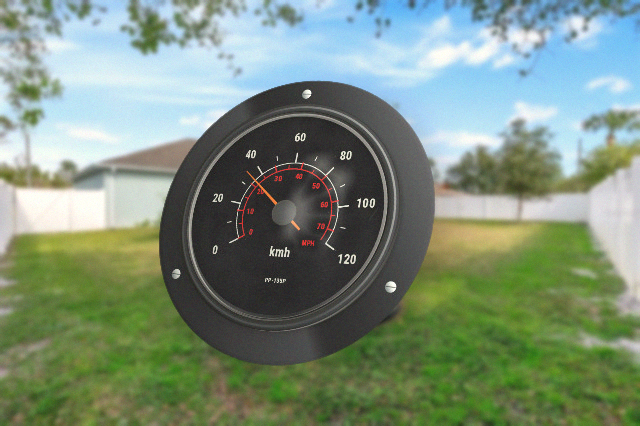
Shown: 35
